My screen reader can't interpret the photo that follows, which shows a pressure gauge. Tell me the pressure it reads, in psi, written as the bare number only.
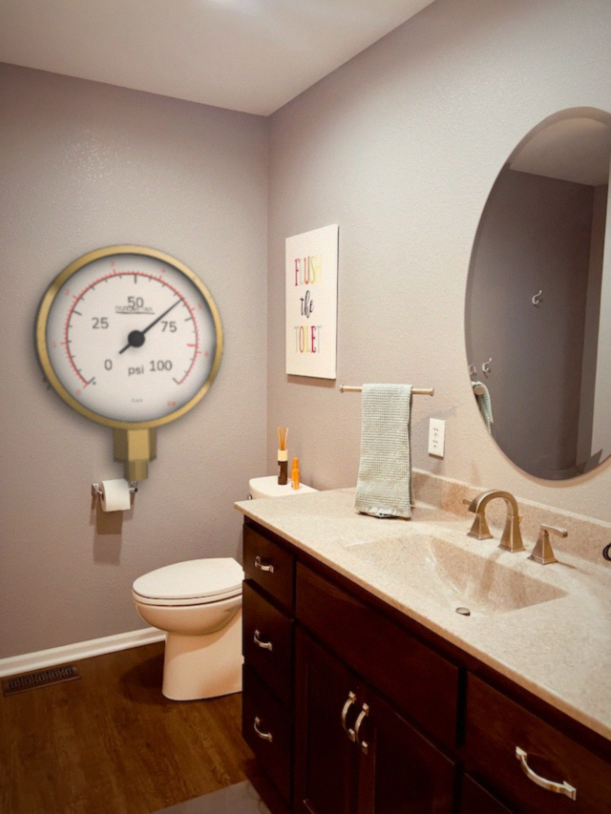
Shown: 67.5
